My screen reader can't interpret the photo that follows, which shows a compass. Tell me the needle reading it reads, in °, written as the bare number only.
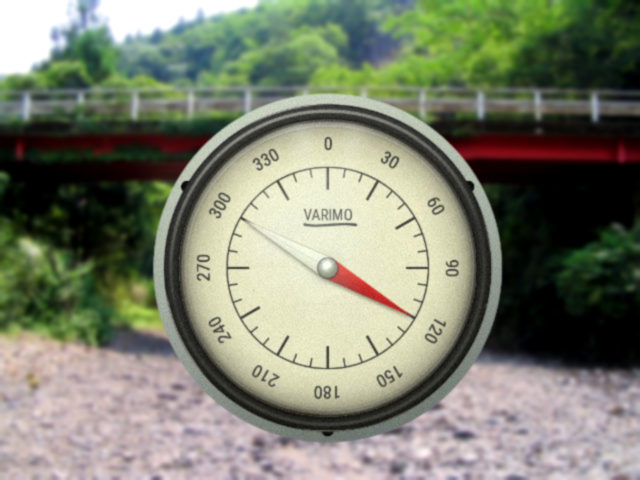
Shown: 120
